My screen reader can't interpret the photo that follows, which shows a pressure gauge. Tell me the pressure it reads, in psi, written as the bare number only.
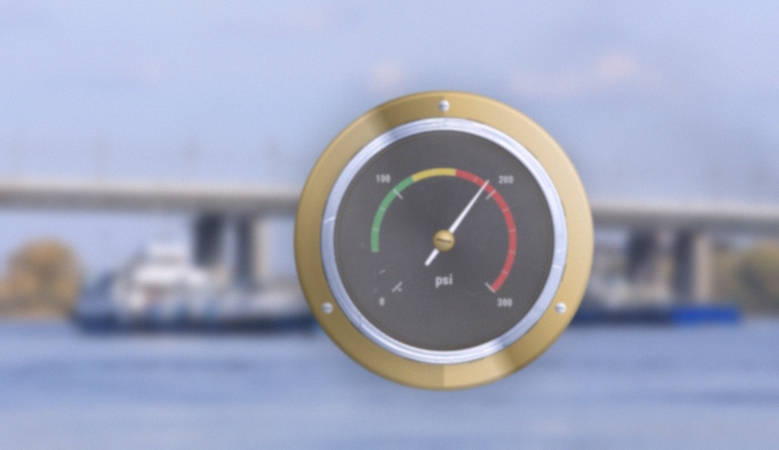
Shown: 190
